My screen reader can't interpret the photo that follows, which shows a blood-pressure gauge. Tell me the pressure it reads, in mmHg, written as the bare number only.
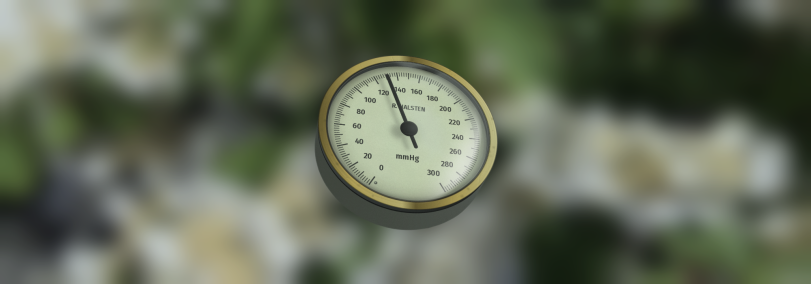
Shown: 130
